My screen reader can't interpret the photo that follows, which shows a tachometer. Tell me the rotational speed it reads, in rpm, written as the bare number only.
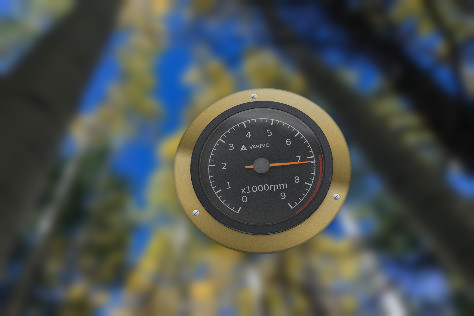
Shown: 7200
